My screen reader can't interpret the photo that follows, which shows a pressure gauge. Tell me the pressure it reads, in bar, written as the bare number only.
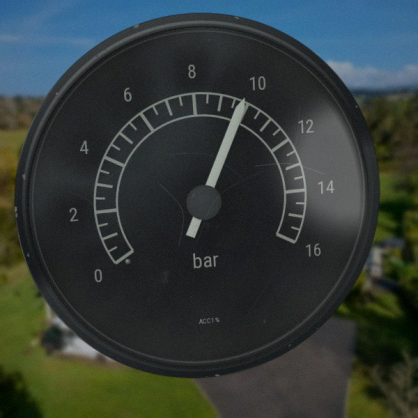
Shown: 9.75
